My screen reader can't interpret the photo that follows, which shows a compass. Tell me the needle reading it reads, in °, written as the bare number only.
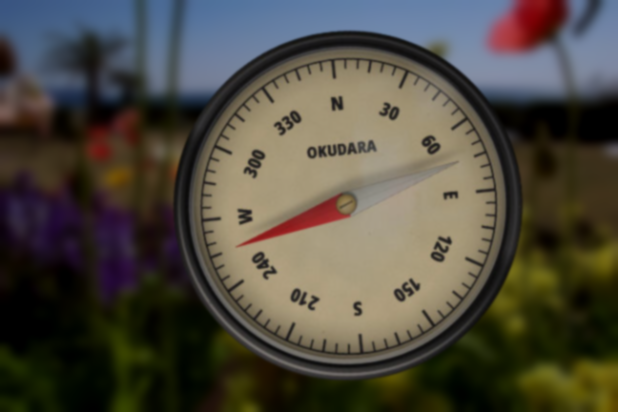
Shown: 255
